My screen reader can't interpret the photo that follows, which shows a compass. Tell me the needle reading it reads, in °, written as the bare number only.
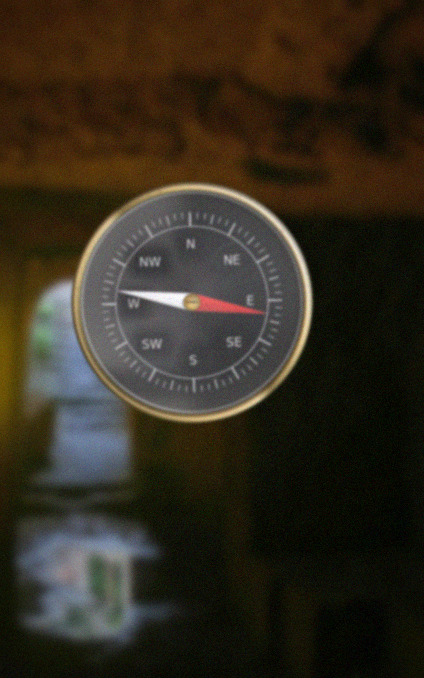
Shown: 100
